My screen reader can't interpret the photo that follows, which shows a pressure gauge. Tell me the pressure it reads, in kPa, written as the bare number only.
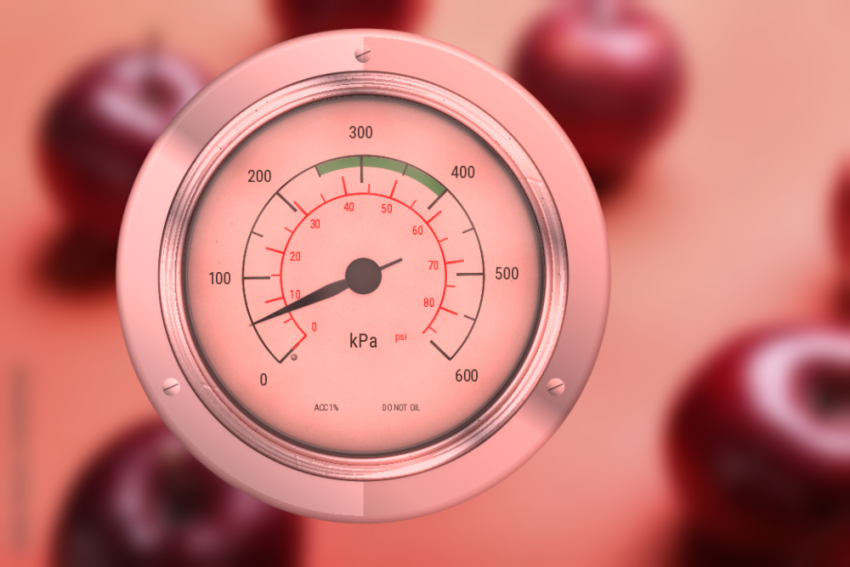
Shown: 50
